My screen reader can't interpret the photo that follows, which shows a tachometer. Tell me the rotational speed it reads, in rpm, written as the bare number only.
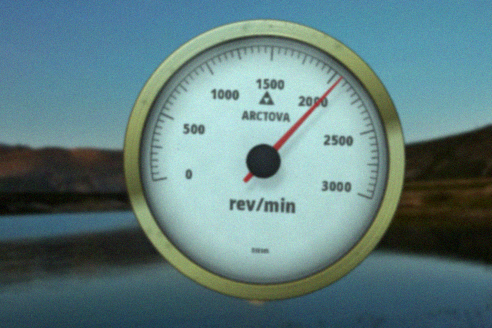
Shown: 2050
